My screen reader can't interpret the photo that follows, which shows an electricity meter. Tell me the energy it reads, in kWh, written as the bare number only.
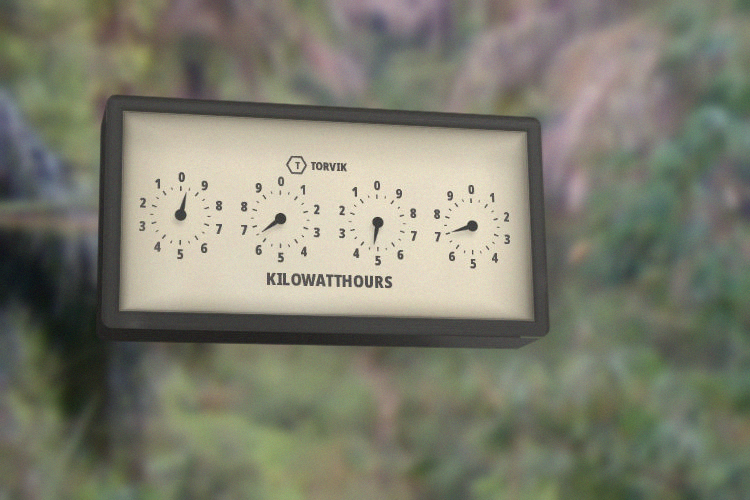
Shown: 9647
